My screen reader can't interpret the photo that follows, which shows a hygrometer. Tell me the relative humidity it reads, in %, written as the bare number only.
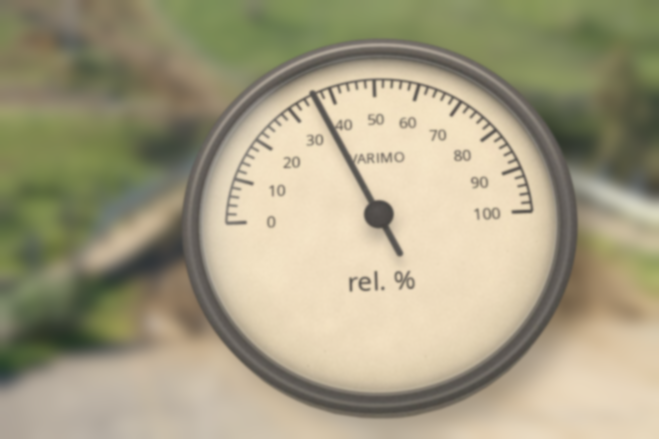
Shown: 36
